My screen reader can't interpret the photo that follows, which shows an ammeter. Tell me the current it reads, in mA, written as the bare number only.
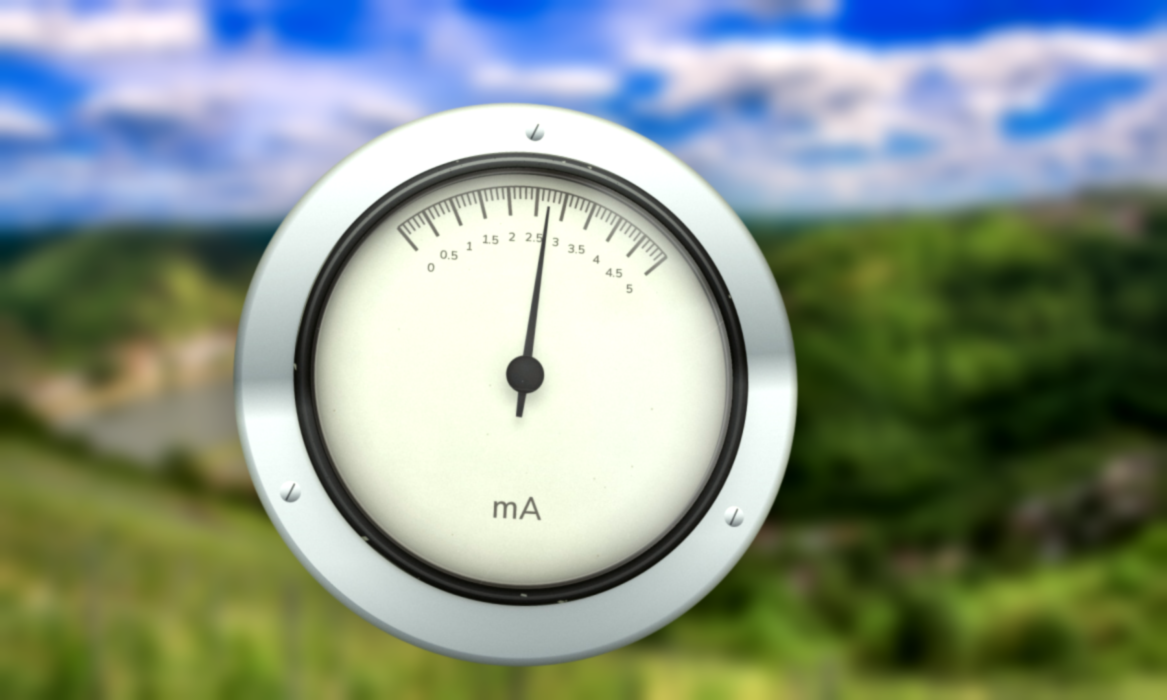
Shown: 2.7
